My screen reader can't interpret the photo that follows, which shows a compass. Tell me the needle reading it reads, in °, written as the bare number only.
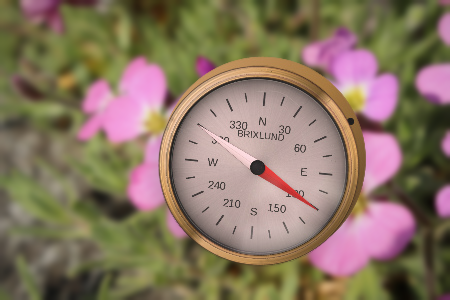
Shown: 120
